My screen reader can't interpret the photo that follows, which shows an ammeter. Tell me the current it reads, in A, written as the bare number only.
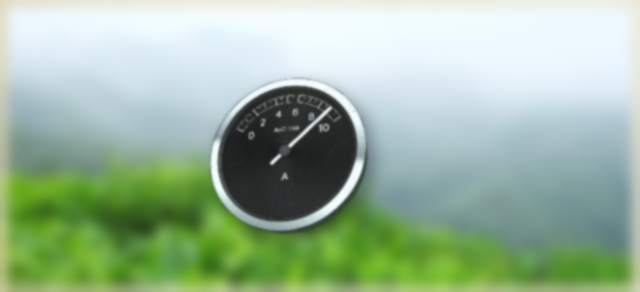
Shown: 9
